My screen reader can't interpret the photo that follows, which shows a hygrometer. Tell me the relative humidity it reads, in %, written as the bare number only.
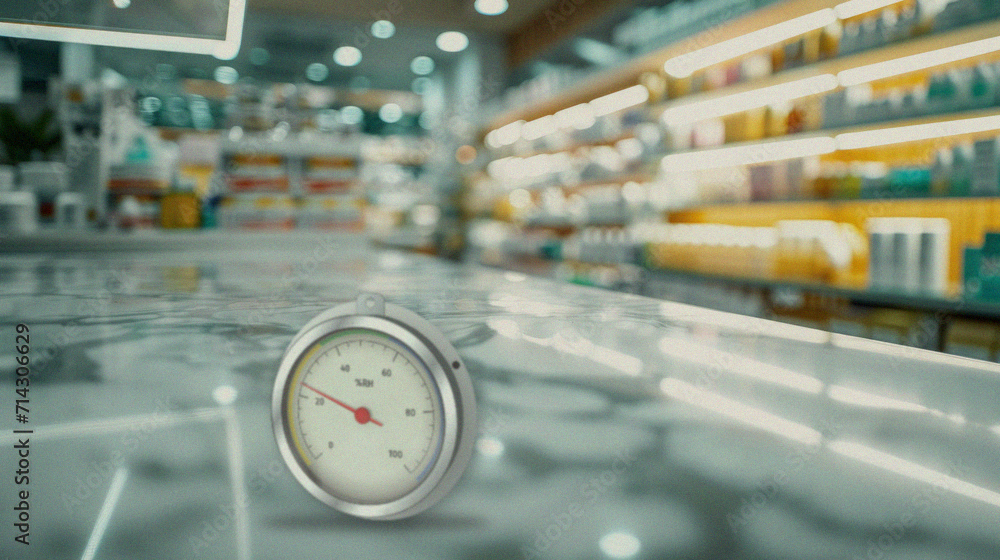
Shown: 24
